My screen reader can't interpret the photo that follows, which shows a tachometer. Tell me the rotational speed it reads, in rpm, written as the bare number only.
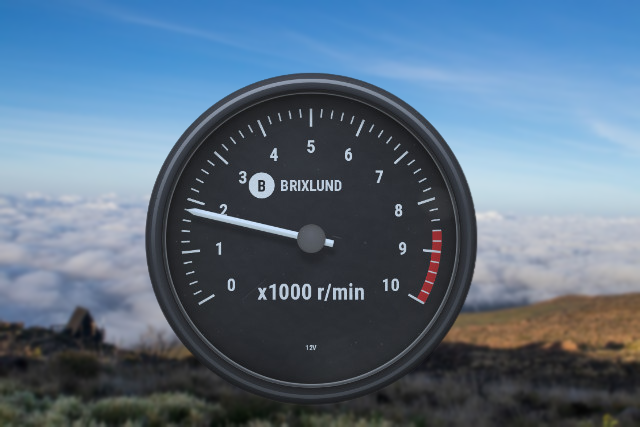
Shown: 1800
